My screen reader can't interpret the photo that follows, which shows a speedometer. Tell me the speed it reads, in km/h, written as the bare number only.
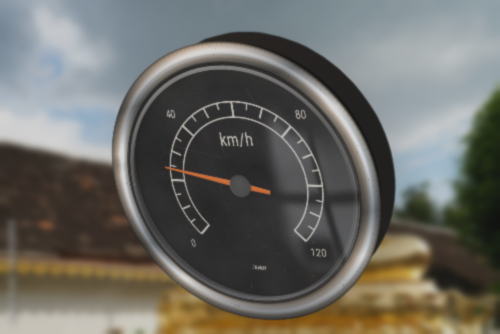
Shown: 25
